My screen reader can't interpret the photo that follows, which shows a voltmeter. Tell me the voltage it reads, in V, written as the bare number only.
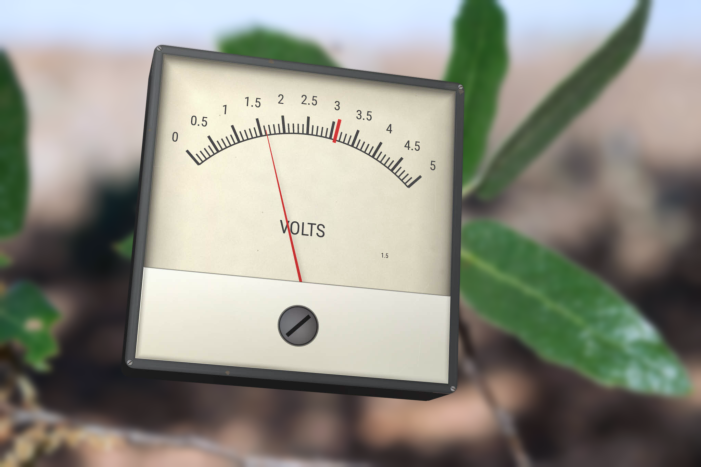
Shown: 1.6
